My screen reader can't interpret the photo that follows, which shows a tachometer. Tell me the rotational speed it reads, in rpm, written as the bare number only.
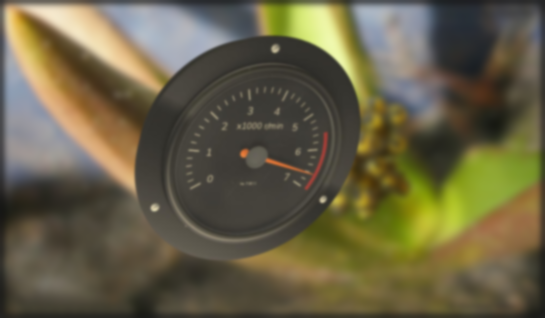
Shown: 6600
